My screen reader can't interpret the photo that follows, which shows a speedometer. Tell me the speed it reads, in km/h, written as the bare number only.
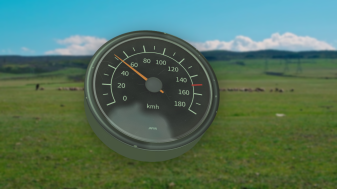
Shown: 50
